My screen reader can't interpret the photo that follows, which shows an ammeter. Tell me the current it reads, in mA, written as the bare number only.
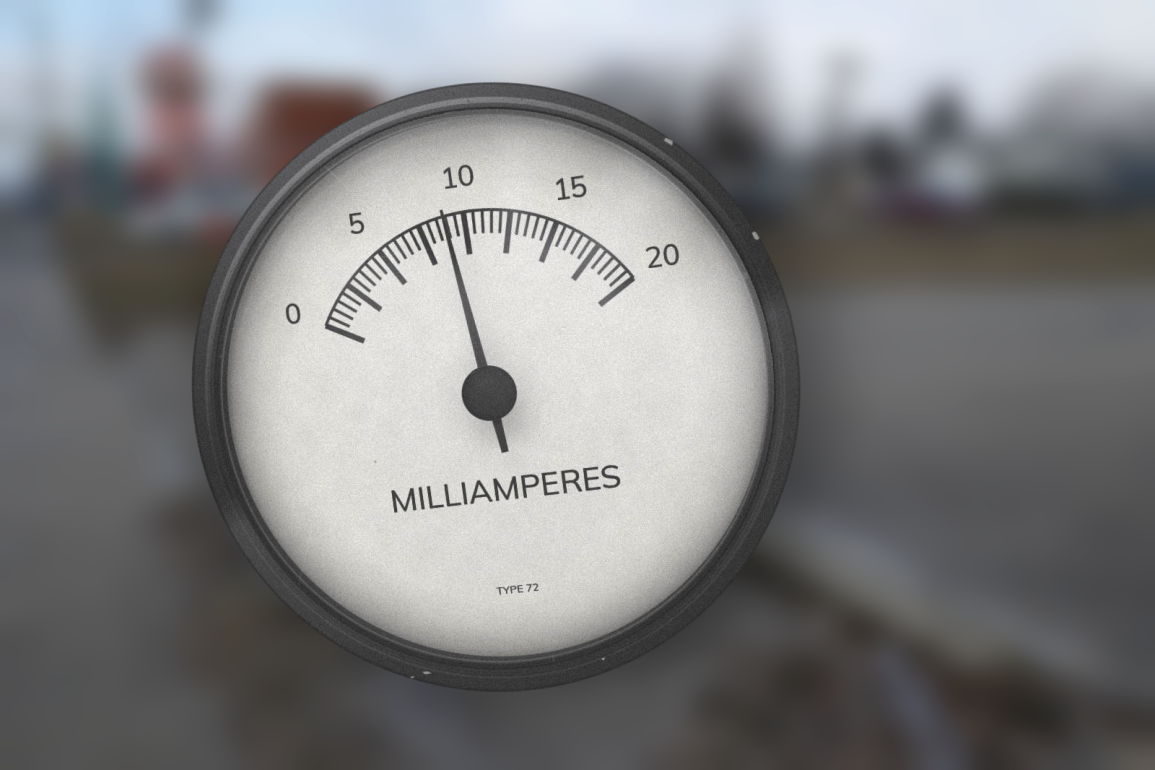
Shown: 9
